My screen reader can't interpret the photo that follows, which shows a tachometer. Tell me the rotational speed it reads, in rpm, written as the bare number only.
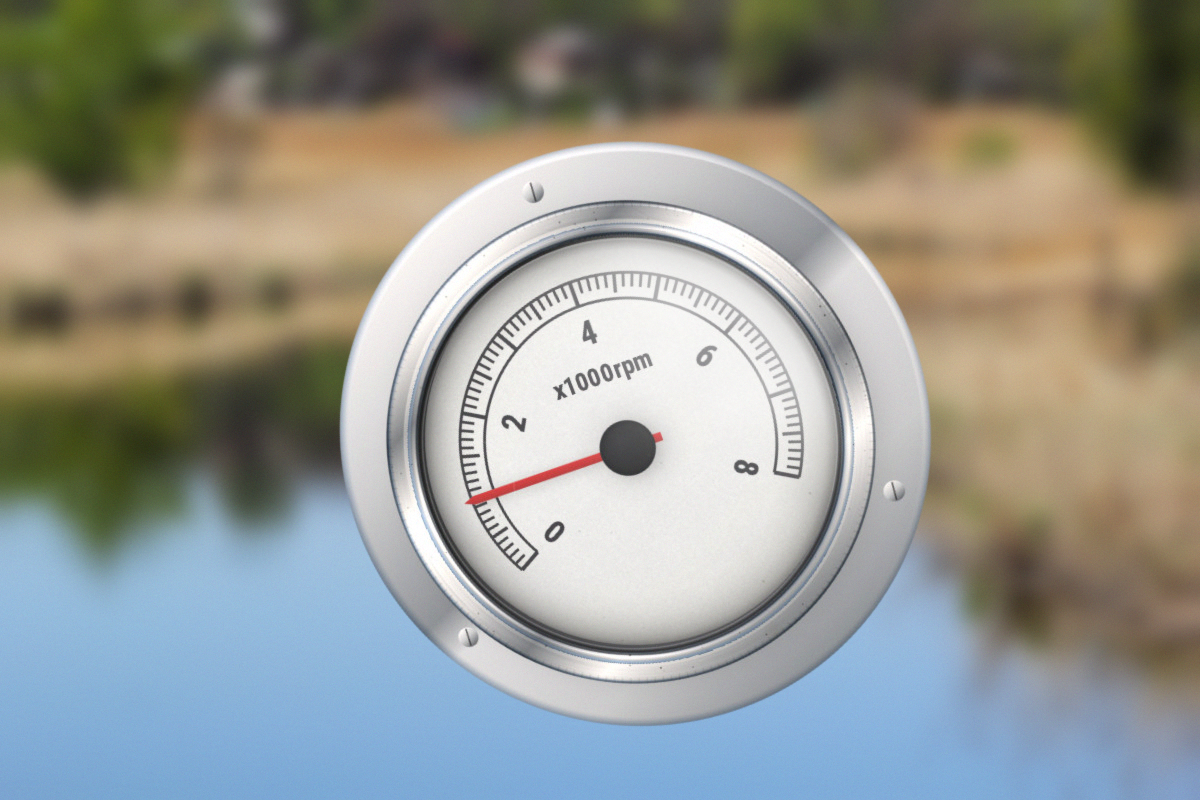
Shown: 1000
